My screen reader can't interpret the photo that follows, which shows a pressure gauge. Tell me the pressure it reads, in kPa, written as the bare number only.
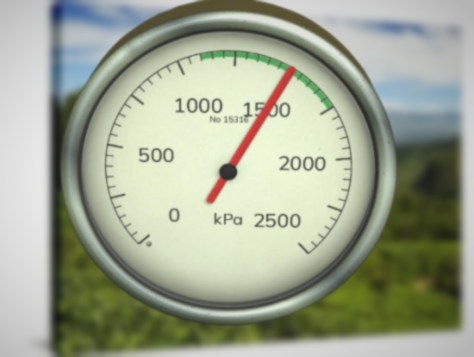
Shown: 1500
